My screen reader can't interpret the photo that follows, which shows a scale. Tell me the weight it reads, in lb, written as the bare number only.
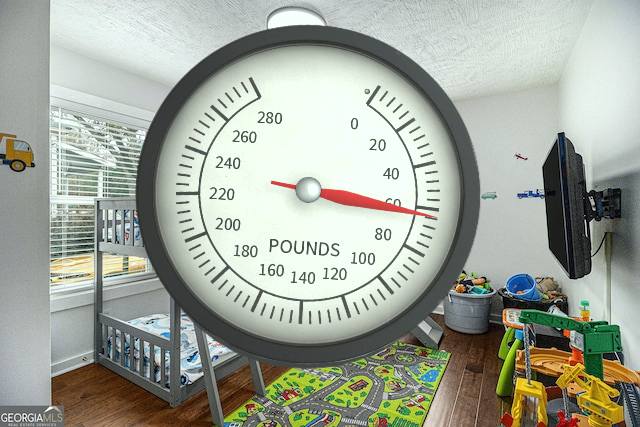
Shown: 64
